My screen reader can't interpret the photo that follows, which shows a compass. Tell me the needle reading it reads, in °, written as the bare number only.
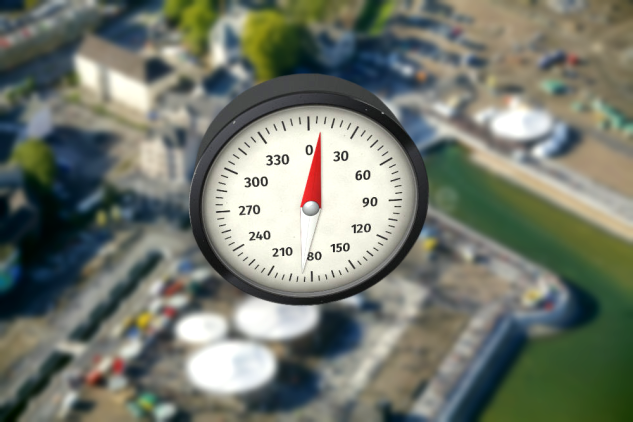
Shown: 7.5
